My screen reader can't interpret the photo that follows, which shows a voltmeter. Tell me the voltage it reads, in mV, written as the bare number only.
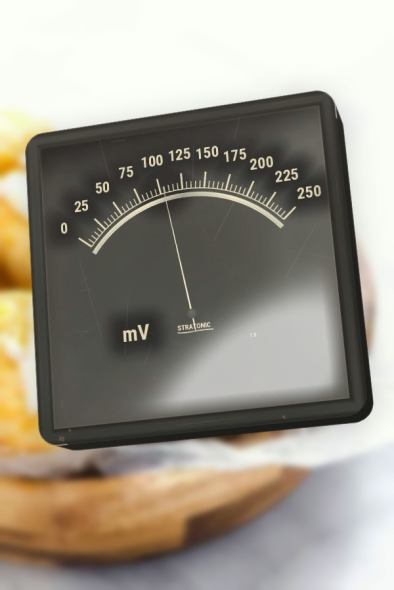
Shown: 105
